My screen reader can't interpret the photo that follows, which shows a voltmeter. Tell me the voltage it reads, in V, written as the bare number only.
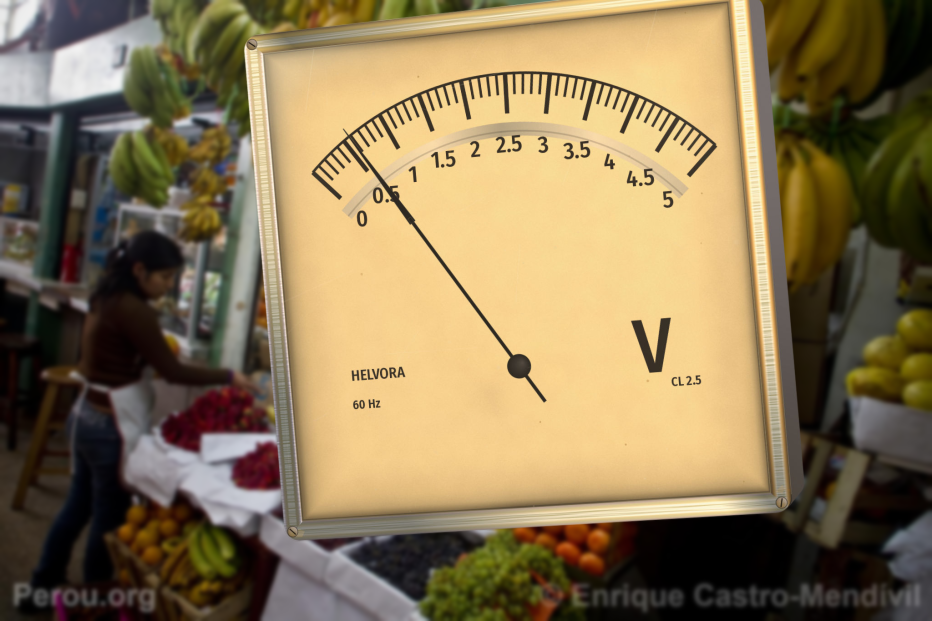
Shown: 0.6
